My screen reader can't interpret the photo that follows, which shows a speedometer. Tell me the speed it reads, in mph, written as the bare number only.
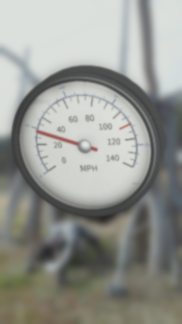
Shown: 30
